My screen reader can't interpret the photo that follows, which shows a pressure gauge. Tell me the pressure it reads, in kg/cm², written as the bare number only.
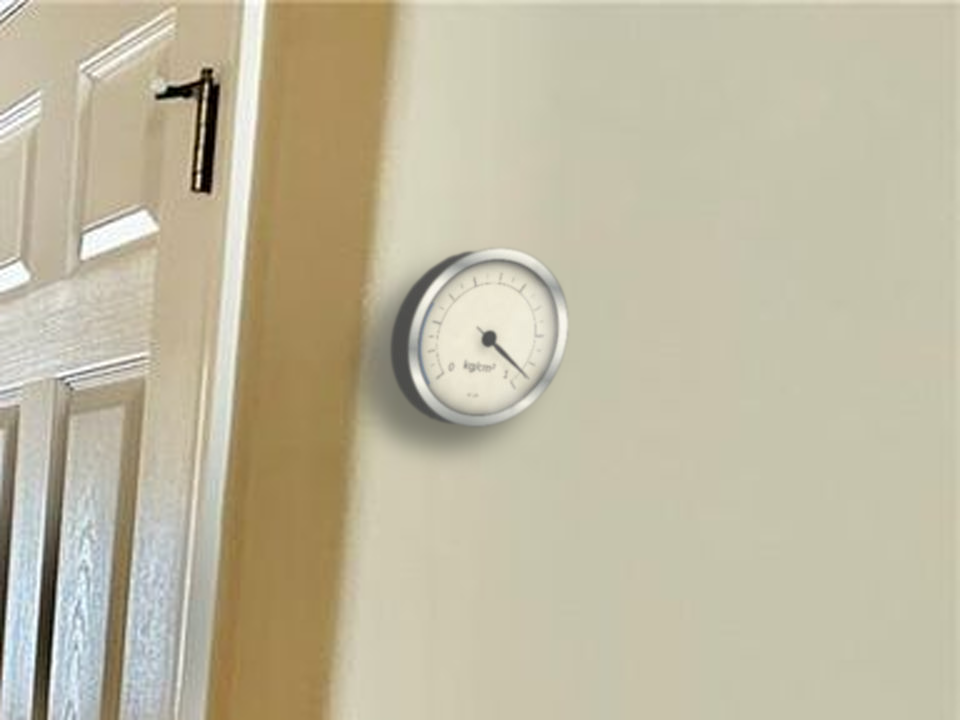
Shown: 0.95
